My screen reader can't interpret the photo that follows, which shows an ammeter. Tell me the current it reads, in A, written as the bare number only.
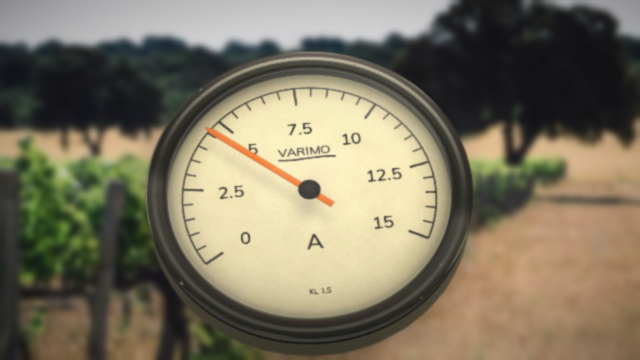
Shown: 4.5
